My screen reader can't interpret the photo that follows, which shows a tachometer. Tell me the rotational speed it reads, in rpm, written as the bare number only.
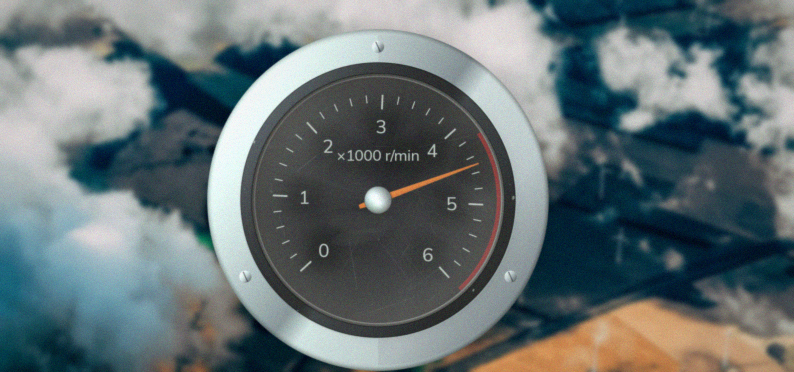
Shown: 4500
